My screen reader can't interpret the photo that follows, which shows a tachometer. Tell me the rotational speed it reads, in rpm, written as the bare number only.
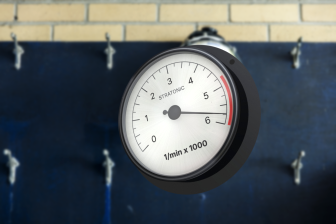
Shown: 5750
